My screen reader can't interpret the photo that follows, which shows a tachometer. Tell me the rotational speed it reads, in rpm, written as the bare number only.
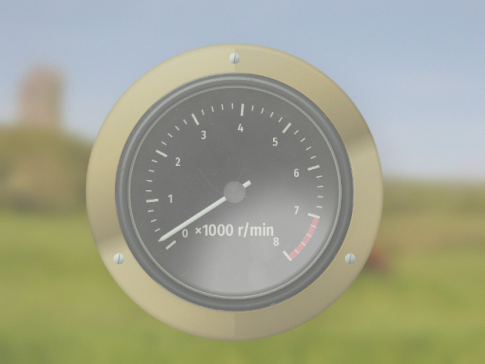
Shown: 200
